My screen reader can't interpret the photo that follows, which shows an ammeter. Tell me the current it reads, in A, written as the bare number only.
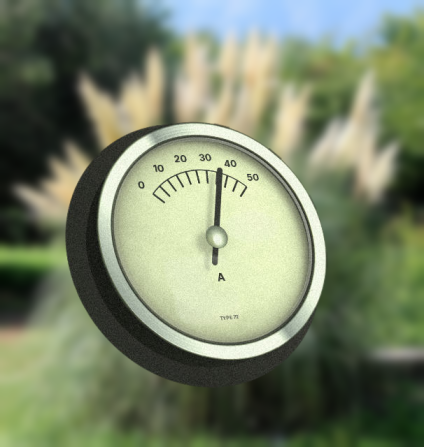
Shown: 35
